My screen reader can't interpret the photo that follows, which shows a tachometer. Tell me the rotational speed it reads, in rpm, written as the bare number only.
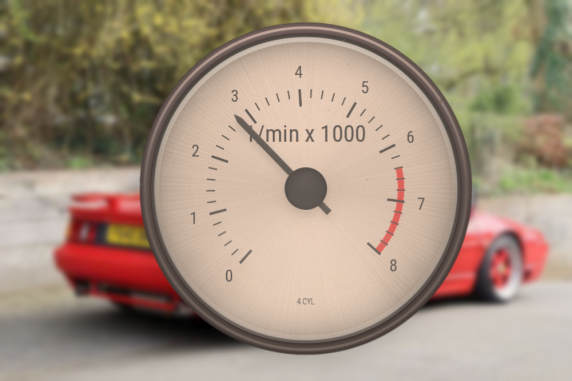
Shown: 2800
